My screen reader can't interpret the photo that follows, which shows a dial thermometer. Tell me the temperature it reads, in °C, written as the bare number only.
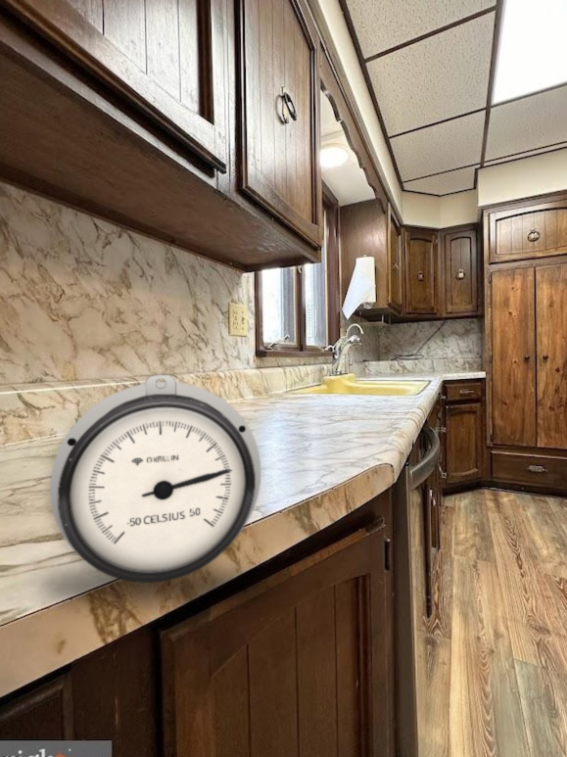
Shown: 30
